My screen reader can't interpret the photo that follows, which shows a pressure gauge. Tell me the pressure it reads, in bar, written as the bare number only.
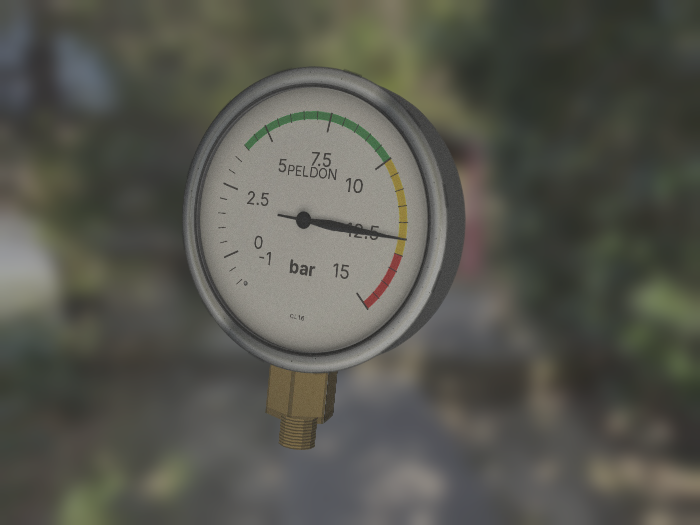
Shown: 12.5
